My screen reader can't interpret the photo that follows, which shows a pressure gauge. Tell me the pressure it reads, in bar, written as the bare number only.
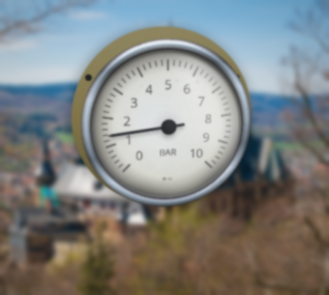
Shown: 1.4
